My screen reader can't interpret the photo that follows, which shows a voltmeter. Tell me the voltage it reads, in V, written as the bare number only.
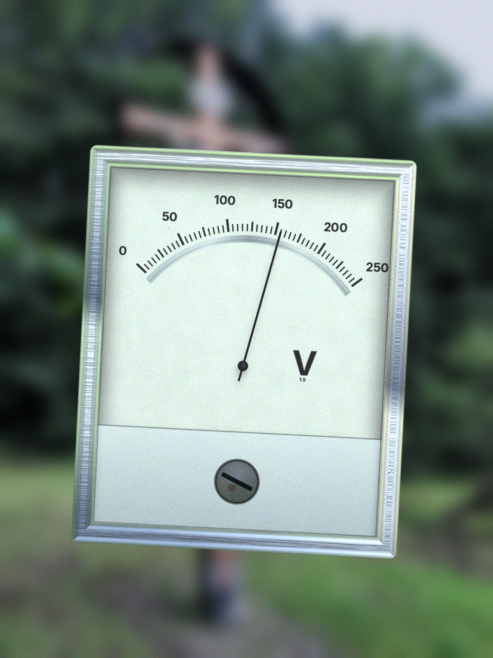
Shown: 155
